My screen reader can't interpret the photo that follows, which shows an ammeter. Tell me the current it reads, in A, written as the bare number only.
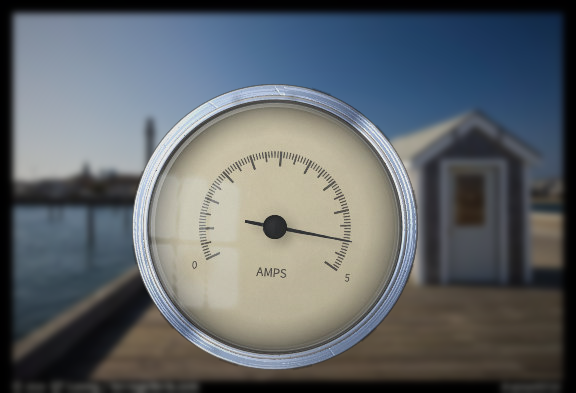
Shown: 4.5
